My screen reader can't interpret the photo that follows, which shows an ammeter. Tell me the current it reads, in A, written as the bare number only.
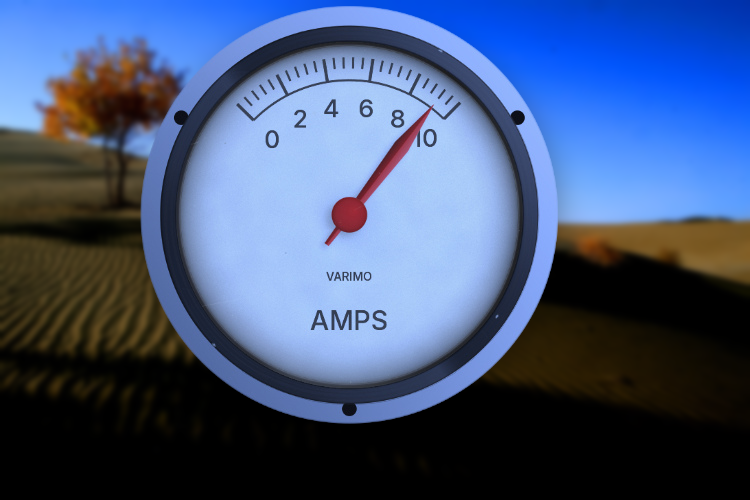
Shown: 9.2
